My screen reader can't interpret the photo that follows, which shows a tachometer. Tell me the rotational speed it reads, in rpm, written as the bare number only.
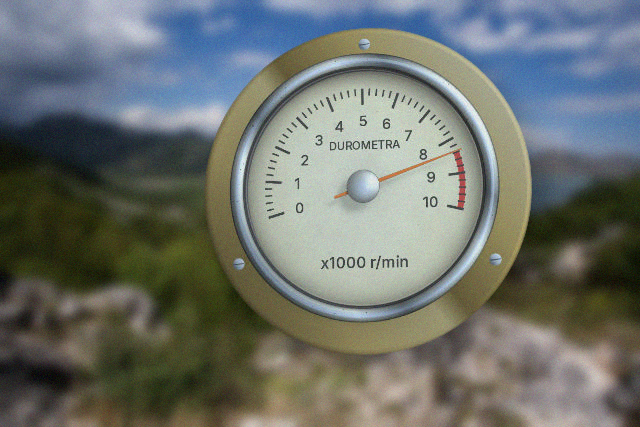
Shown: 8400
